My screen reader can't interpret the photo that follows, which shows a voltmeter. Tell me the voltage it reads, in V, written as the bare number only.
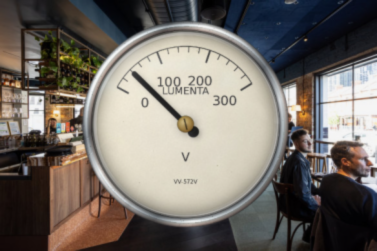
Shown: 40
